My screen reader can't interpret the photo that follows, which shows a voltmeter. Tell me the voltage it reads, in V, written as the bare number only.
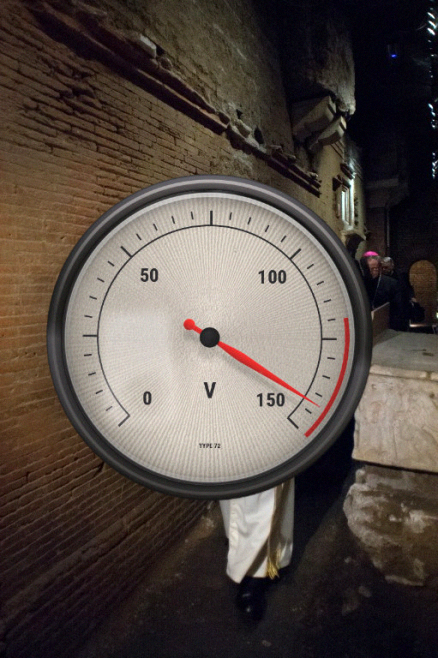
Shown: 142.5
